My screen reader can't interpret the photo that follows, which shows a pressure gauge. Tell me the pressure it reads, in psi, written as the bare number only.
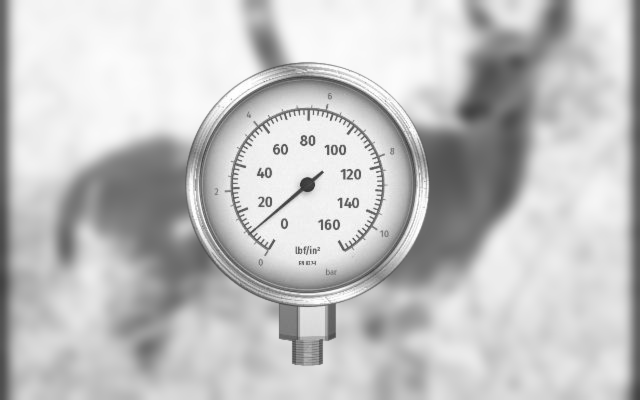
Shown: 10
